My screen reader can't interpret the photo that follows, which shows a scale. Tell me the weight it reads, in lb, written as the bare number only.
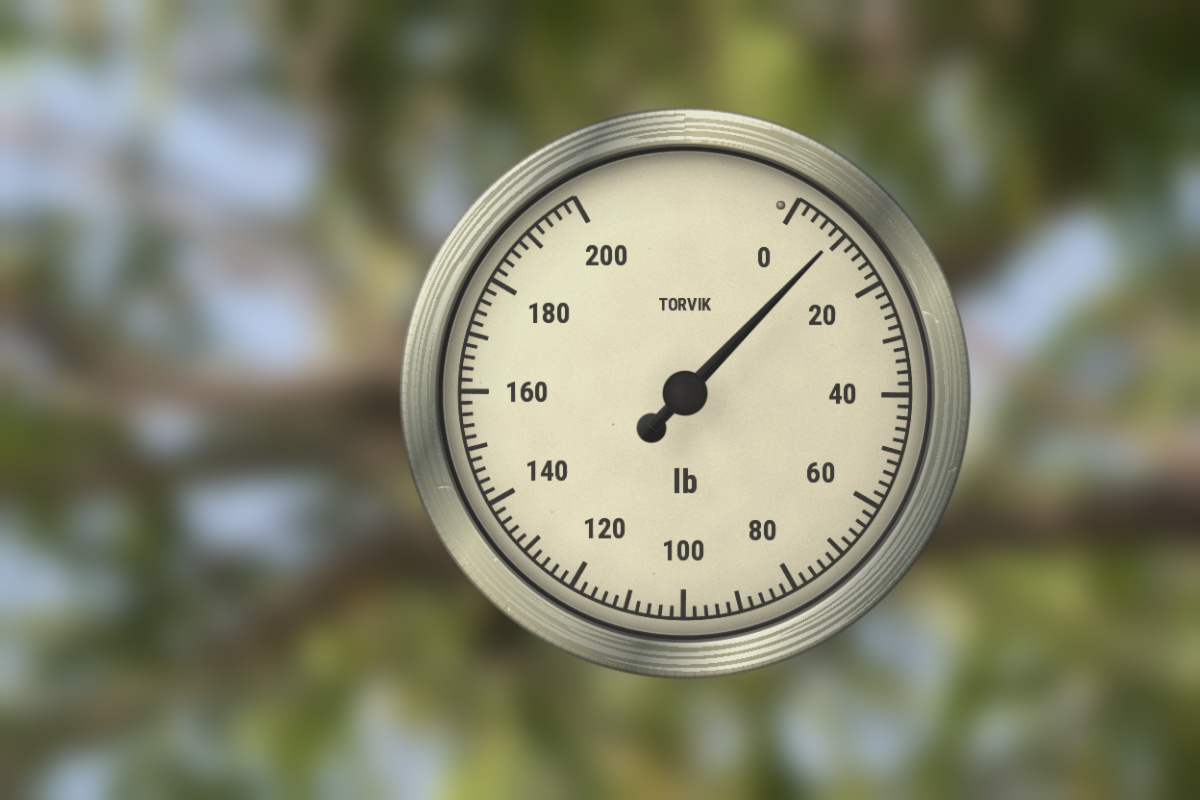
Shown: 9
